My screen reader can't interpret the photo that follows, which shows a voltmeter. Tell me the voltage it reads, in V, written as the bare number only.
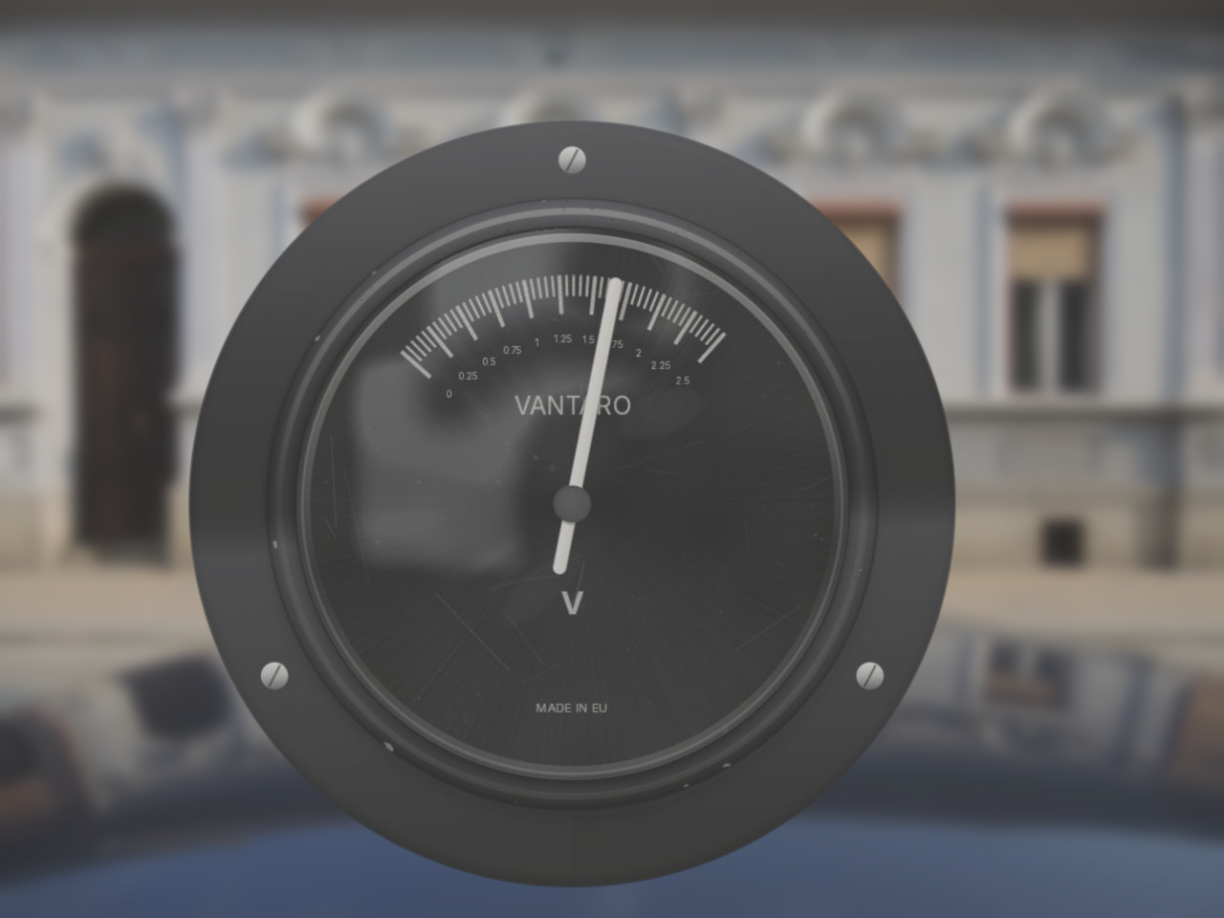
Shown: 1.65
